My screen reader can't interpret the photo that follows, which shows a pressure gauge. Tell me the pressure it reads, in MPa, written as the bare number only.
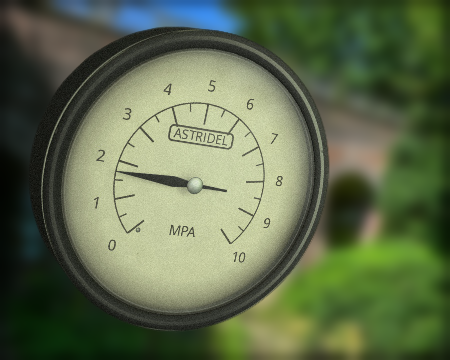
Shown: 1.75
